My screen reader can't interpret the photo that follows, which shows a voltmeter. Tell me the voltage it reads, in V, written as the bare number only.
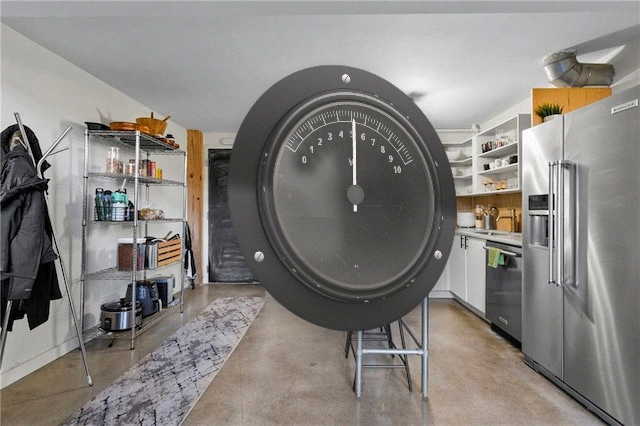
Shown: 5
